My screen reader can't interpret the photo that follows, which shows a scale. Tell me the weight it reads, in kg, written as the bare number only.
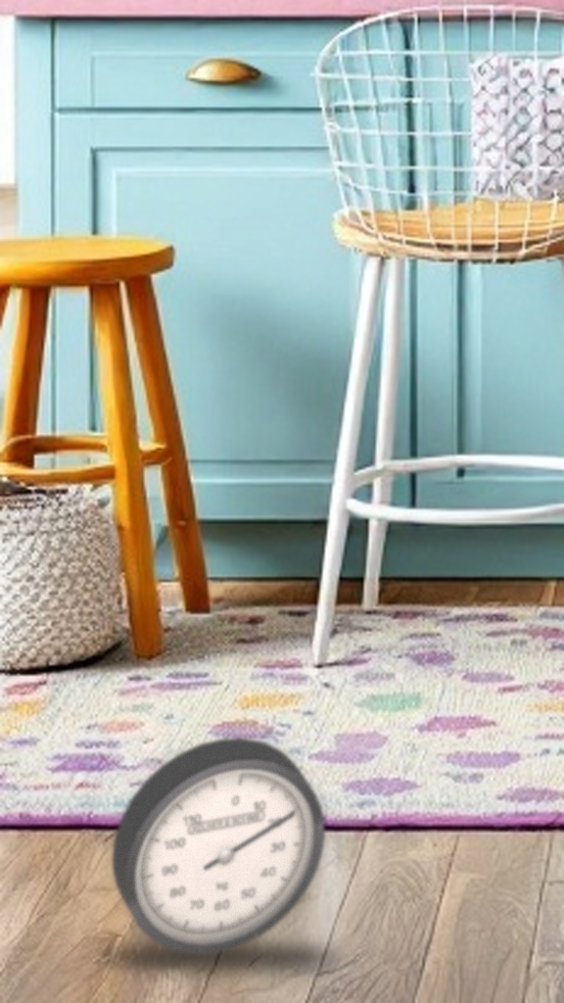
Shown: 20
